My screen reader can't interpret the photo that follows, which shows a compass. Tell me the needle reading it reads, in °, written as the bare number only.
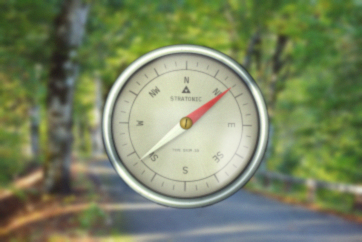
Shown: 50
